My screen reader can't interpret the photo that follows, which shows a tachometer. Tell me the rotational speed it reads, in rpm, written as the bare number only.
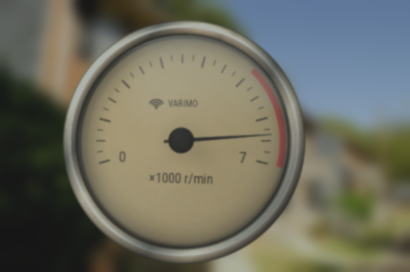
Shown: 6375
